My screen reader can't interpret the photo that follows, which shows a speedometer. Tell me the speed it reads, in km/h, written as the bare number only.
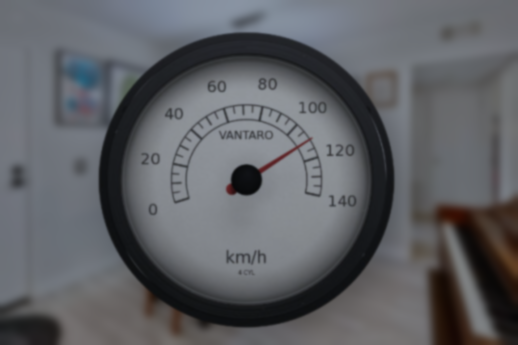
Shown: 110
